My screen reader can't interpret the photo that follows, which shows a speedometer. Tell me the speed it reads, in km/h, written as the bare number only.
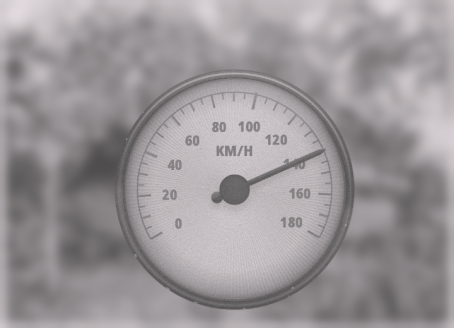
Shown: 140
